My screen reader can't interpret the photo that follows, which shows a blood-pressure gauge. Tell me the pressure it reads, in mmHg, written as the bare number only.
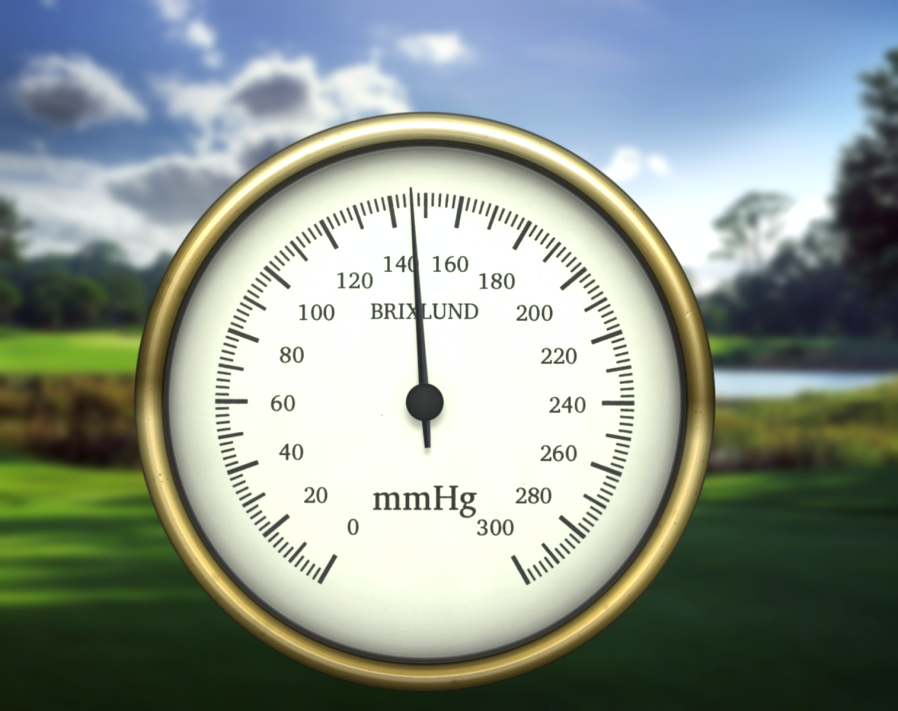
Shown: 146
